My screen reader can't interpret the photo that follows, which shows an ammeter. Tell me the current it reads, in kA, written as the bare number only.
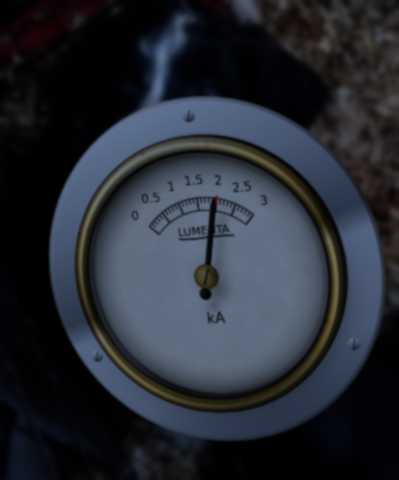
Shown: 2
